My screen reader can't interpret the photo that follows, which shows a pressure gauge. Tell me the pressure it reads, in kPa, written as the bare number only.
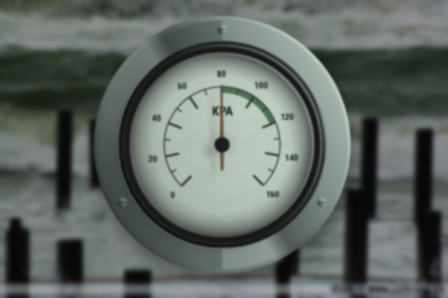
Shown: 80
